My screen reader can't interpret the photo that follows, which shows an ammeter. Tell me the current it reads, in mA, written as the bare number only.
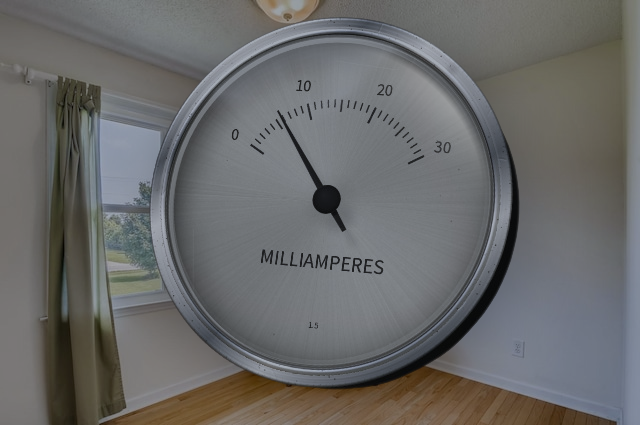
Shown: 6
